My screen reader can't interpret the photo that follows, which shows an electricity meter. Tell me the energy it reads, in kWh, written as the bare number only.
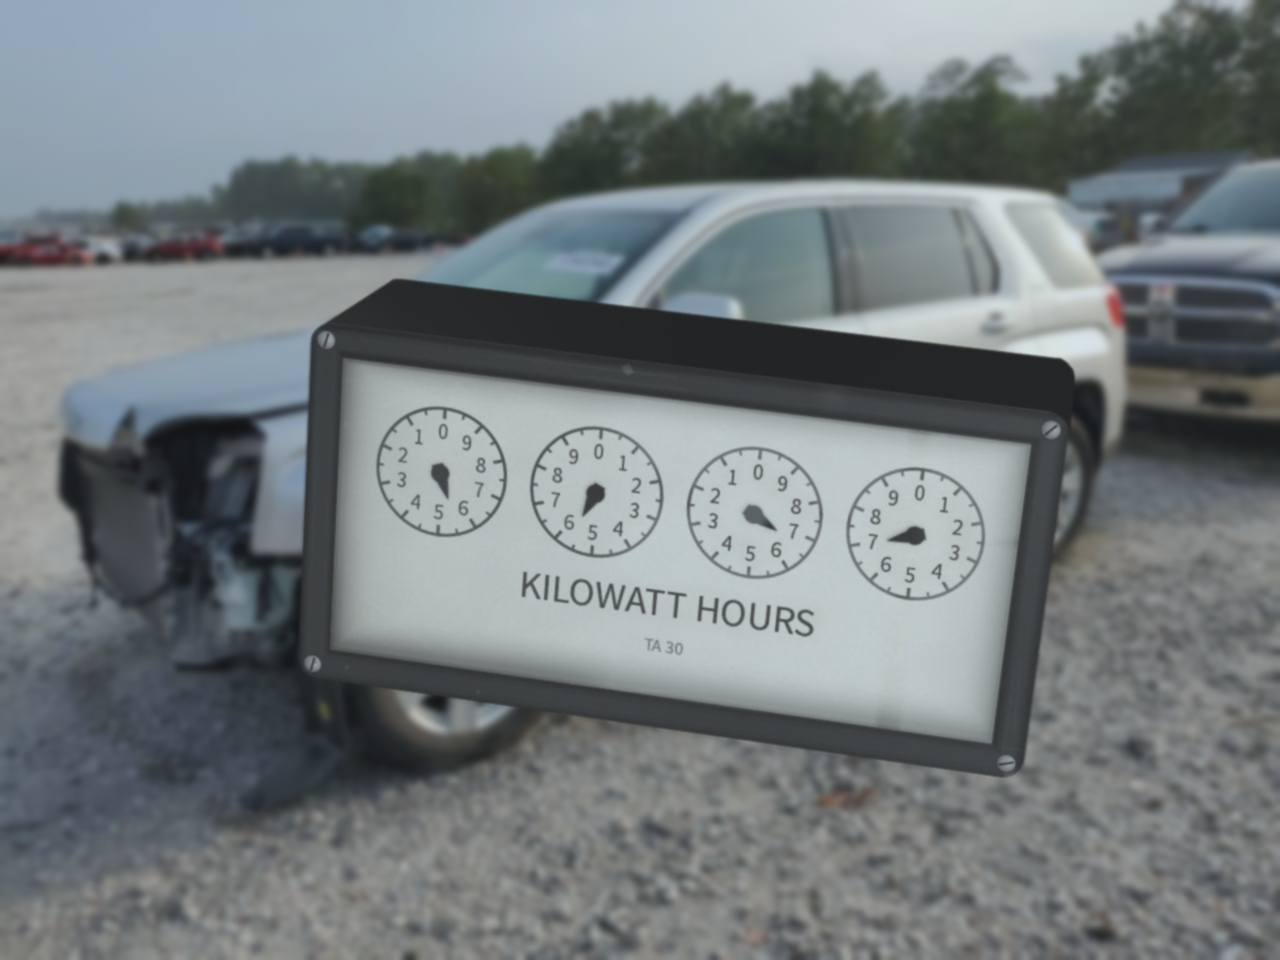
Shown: 5567
